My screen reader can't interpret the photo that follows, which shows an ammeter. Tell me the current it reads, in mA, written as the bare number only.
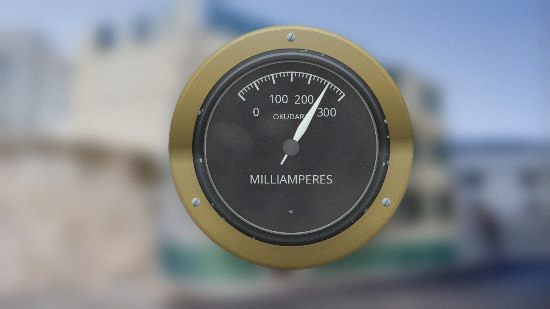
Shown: 250
